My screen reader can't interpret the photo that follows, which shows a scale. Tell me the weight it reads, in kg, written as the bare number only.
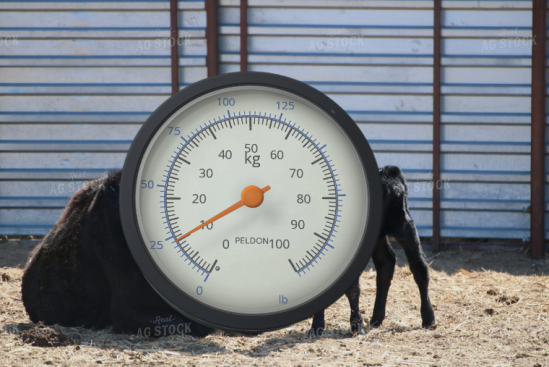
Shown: 10
